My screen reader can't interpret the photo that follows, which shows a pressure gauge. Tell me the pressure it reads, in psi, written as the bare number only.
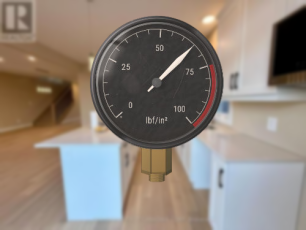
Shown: 65
